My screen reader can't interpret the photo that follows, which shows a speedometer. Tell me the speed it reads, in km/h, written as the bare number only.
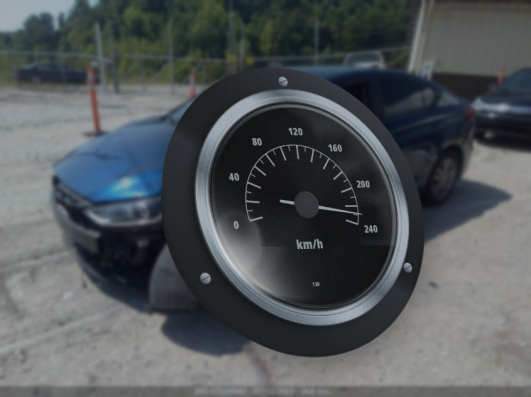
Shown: 230
